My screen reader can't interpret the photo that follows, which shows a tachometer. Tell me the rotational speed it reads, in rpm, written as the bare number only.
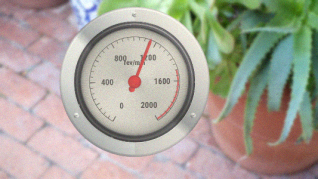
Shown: 1150
